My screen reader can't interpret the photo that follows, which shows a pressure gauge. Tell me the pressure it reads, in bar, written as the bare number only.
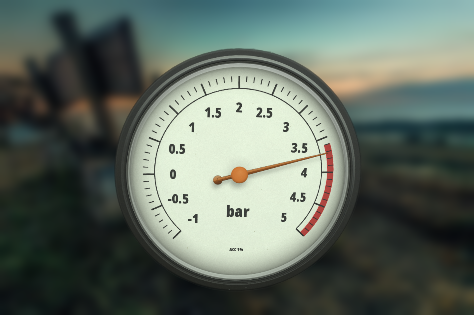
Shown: 3.7
